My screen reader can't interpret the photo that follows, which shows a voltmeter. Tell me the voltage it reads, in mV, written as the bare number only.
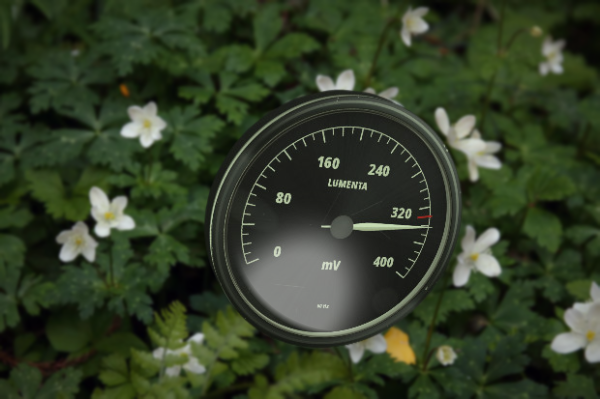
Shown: 340
